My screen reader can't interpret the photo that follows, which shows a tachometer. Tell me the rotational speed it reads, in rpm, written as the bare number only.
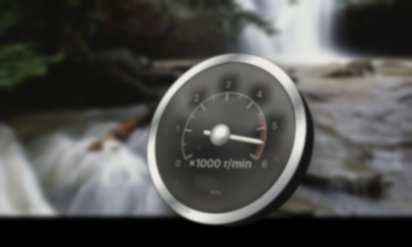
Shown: 5500
